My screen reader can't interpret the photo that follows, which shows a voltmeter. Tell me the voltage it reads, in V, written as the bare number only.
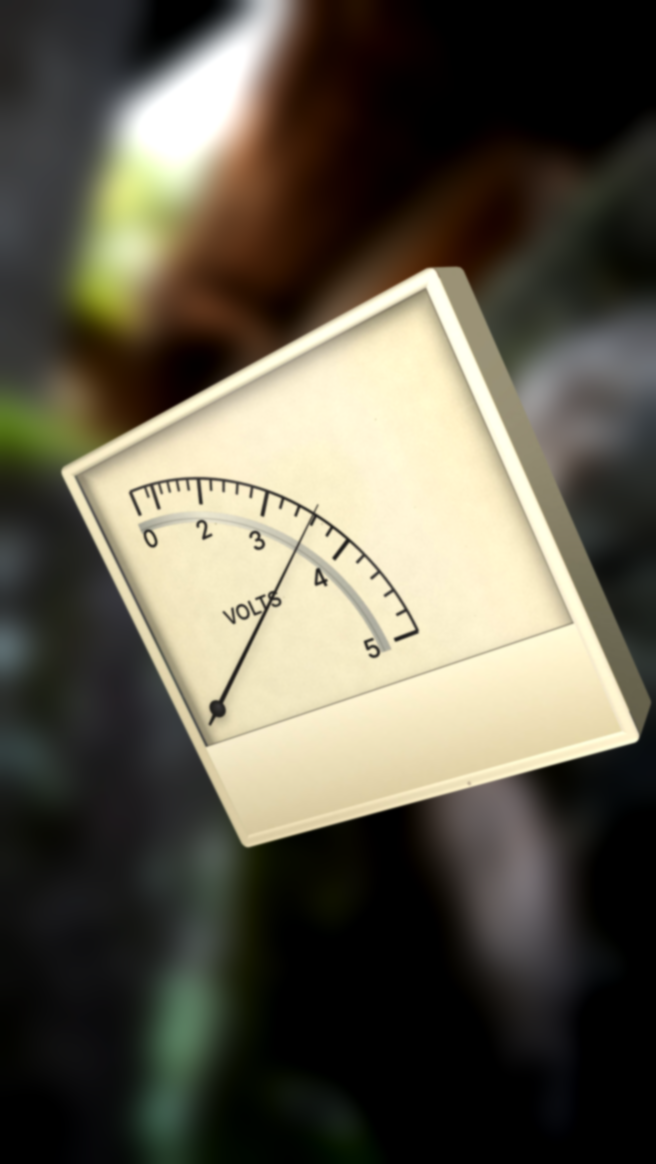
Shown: 3.6
